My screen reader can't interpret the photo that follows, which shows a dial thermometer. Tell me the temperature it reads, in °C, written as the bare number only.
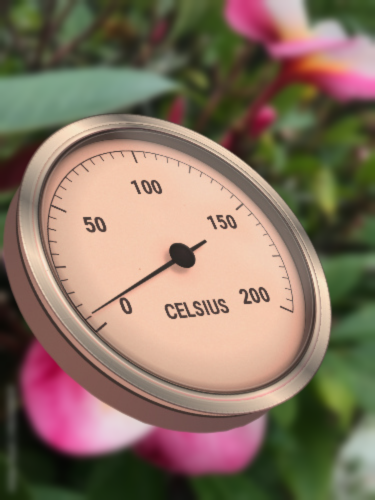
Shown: 5
